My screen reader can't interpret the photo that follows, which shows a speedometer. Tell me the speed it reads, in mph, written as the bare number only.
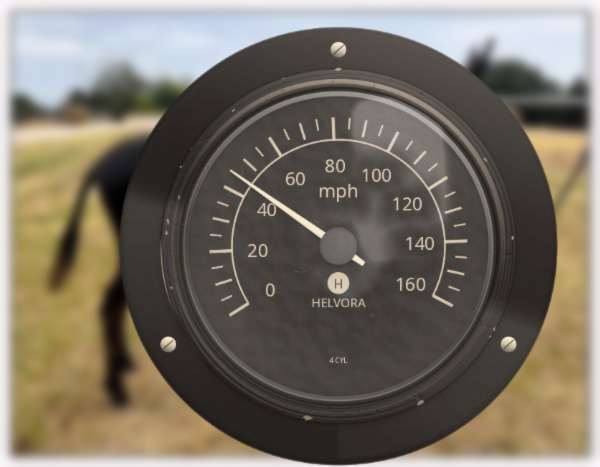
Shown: 45
